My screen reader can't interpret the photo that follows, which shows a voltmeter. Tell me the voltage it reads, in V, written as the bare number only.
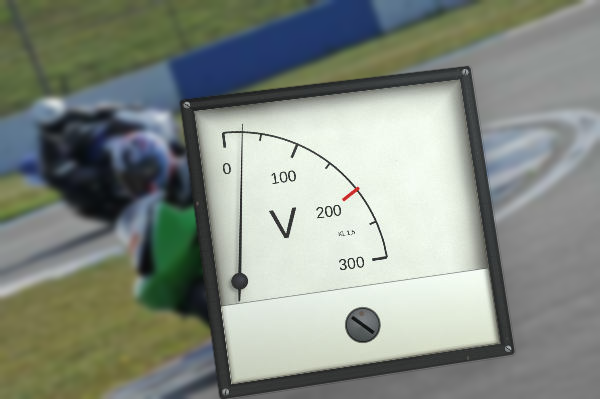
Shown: 25
